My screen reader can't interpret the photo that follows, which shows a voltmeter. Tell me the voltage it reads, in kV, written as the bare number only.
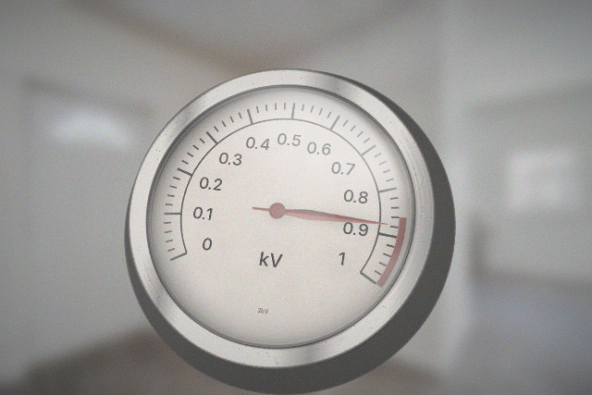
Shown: 0.88
